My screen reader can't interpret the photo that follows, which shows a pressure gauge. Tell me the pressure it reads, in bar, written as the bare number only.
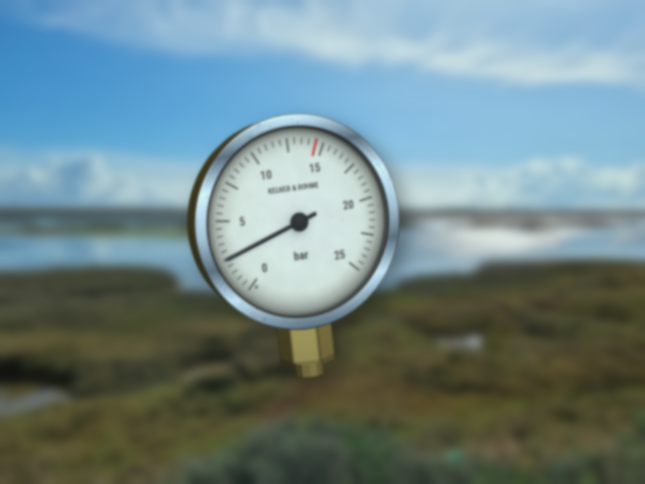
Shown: 2.5
